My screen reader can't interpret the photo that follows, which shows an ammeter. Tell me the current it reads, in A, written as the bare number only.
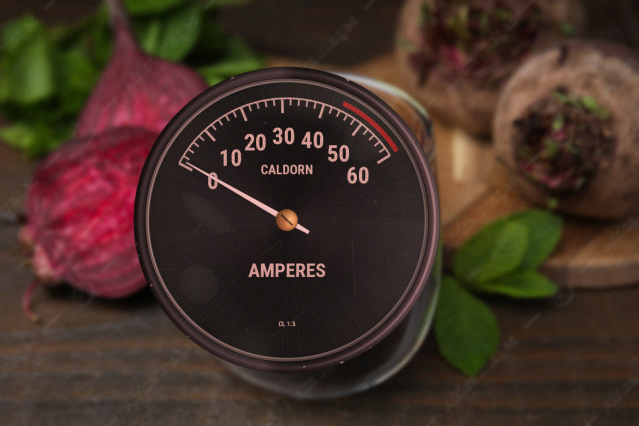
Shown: 1
